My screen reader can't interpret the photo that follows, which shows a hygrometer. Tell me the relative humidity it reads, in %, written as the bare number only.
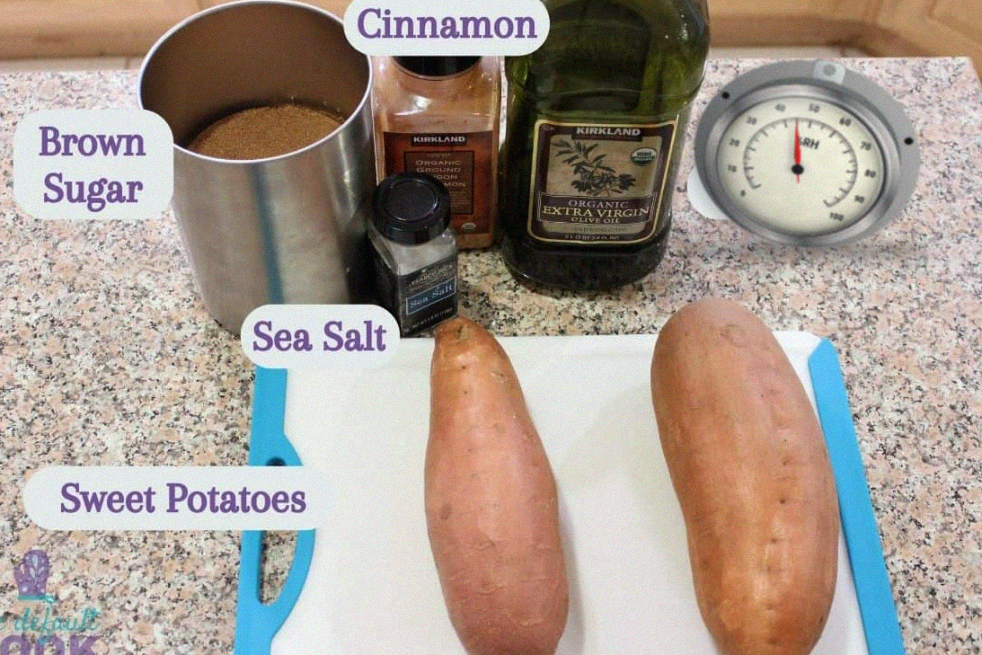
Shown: 45
